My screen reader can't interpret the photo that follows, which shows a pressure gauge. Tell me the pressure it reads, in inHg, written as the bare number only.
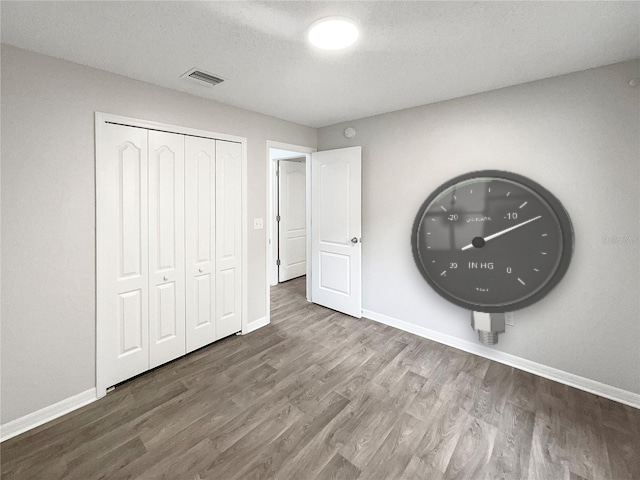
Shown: -8
